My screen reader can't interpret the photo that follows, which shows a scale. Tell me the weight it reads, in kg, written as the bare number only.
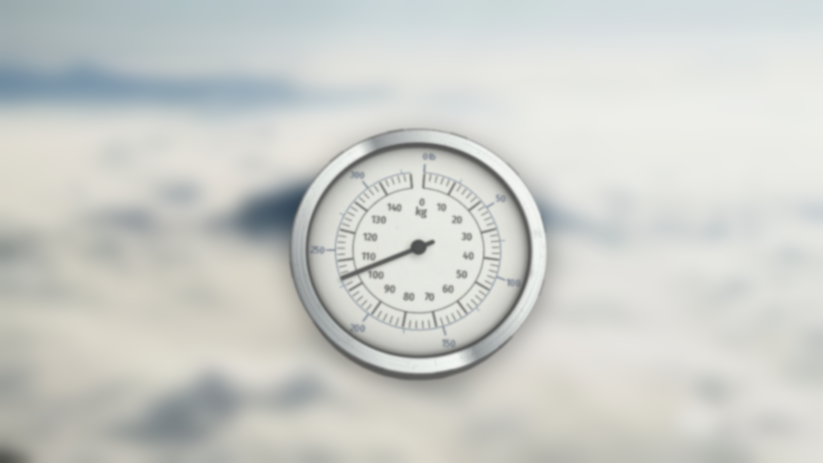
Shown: 104
